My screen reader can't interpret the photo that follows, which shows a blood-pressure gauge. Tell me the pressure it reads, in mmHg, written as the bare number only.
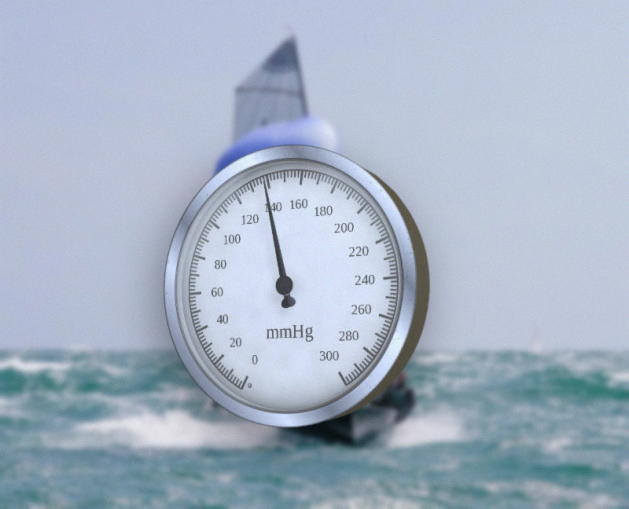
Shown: 140
